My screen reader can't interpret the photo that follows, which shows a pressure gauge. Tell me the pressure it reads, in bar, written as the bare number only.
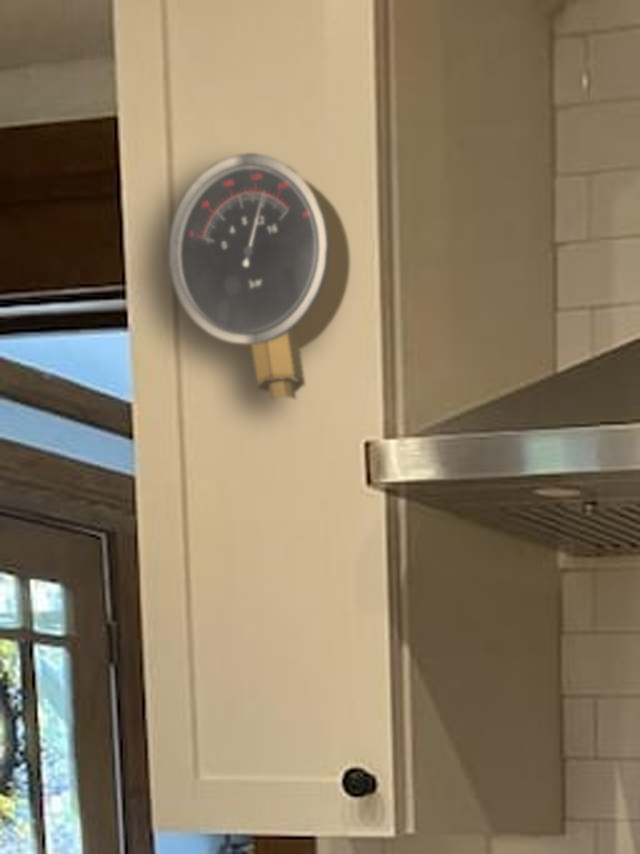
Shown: 12
